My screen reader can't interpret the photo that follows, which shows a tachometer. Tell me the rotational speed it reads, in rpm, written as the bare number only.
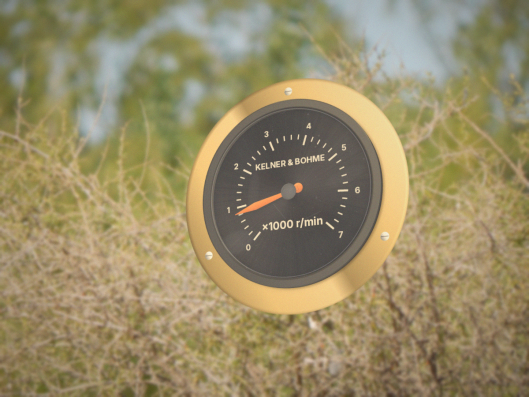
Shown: 800
